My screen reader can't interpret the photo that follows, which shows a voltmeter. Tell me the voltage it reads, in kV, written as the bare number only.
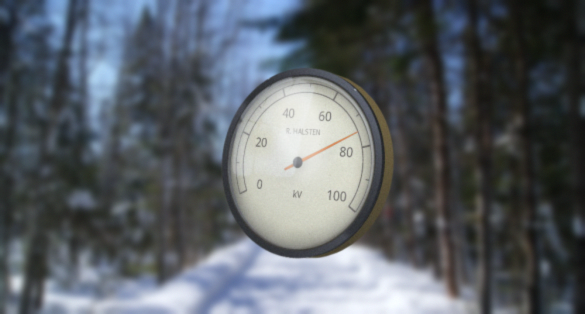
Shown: 75
